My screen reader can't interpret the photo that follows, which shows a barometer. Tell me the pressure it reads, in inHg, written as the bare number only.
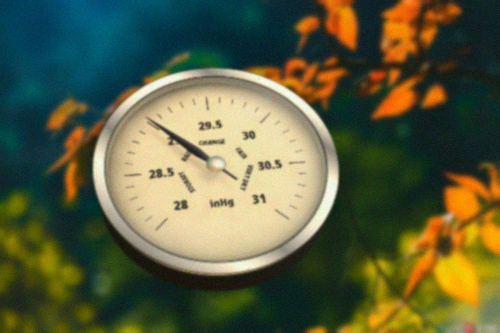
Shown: 29
